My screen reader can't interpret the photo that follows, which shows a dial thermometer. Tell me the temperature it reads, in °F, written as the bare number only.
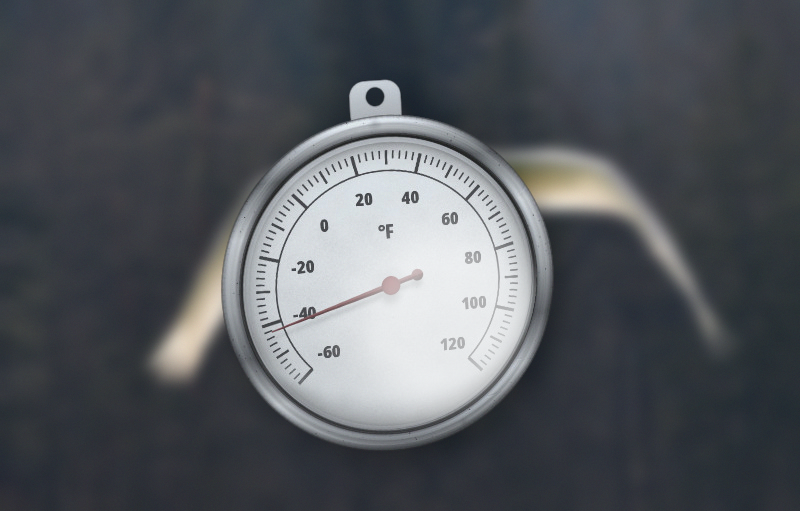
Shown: -42
